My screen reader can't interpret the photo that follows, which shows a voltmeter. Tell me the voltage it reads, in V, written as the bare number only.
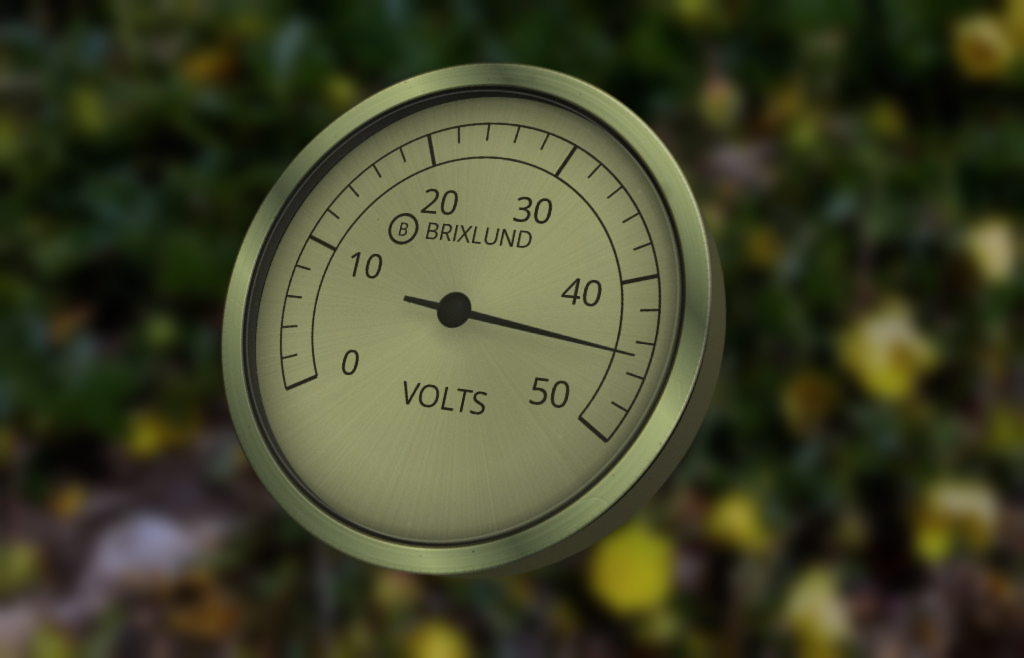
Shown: 45
